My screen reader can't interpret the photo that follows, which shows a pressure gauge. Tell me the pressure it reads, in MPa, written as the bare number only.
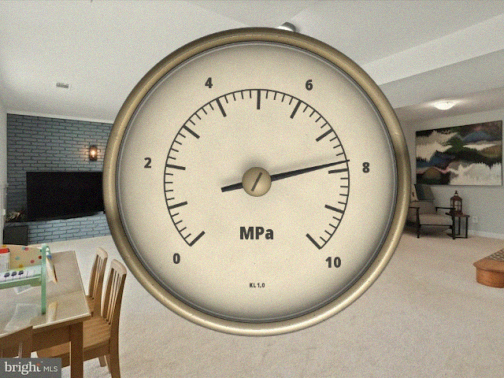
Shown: 7.8
